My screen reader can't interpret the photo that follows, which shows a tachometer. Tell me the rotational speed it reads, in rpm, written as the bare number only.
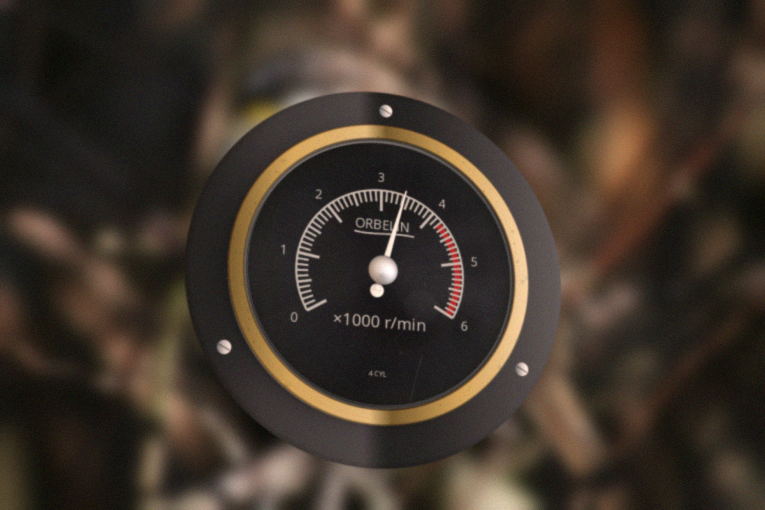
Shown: 3400
